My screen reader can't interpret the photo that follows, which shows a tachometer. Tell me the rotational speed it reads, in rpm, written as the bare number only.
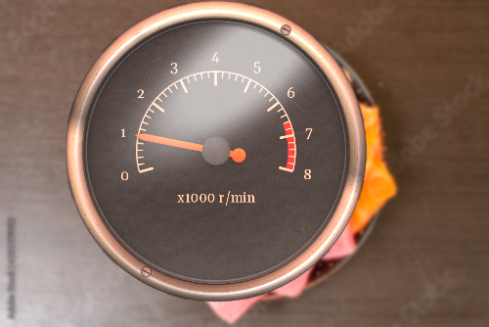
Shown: 1000
